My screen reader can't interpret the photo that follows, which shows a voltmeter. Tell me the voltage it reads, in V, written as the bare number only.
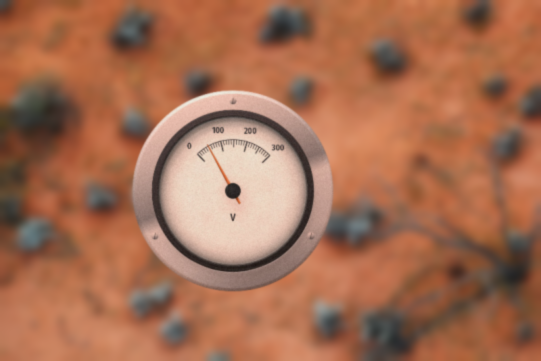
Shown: 50
